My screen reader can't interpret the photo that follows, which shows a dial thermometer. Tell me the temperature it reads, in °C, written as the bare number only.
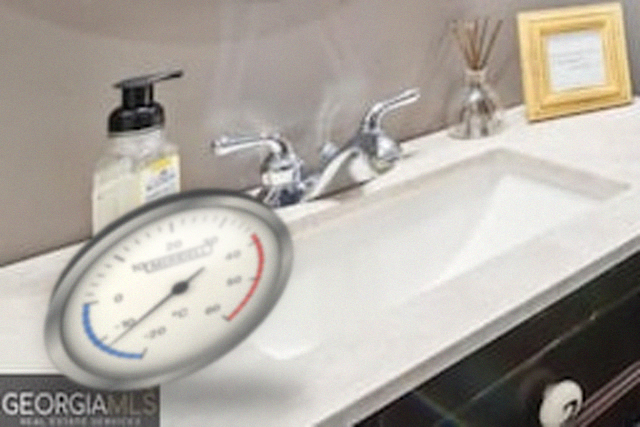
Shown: -12
